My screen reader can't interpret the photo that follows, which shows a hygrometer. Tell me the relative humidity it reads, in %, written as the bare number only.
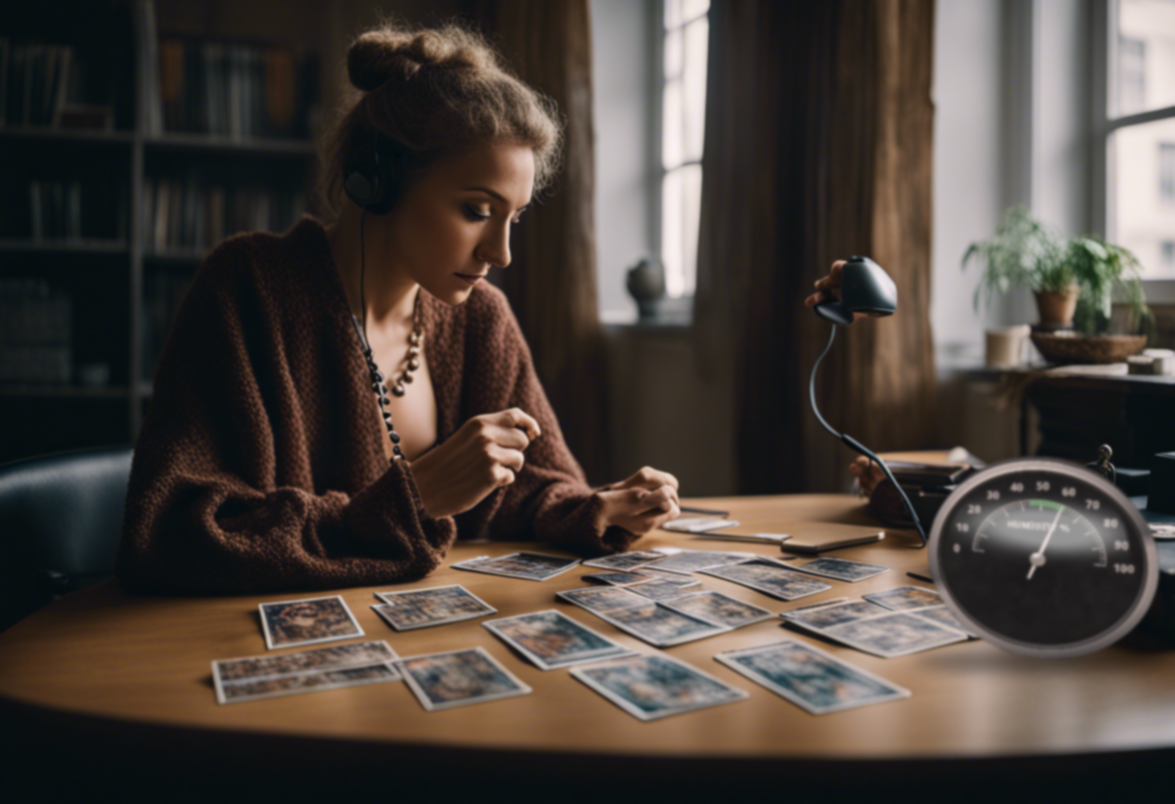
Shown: 60
